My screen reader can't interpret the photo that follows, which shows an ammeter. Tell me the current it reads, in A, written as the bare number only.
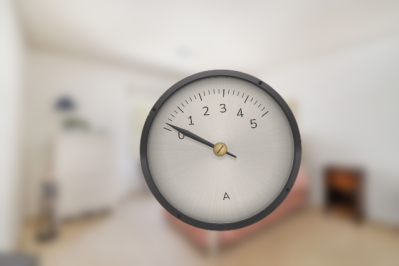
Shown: 0.2
